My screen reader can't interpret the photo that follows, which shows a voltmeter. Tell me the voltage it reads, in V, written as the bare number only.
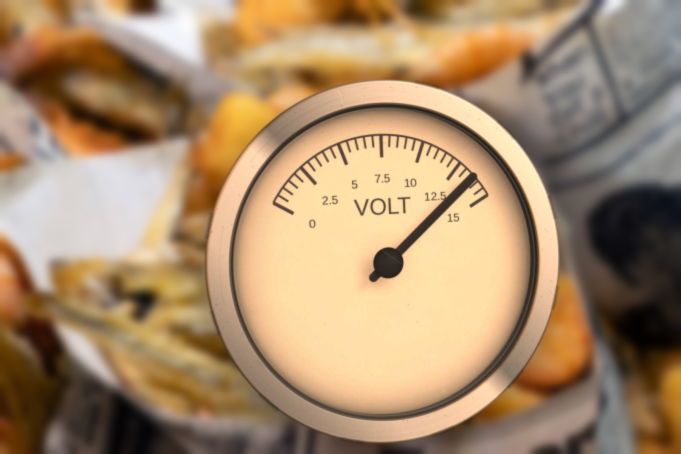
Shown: 13.5
